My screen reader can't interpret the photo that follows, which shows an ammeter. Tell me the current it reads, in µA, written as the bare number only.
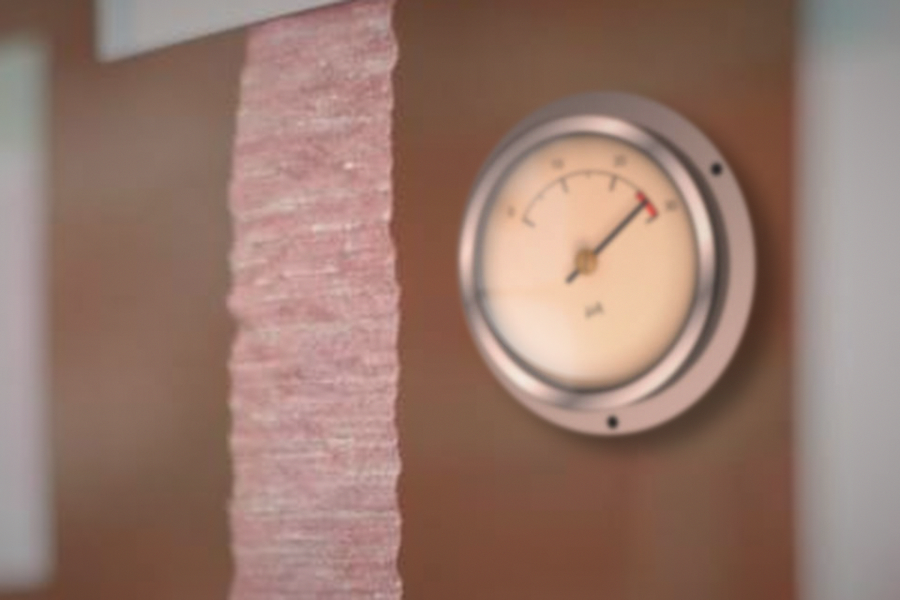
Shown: 27.5
